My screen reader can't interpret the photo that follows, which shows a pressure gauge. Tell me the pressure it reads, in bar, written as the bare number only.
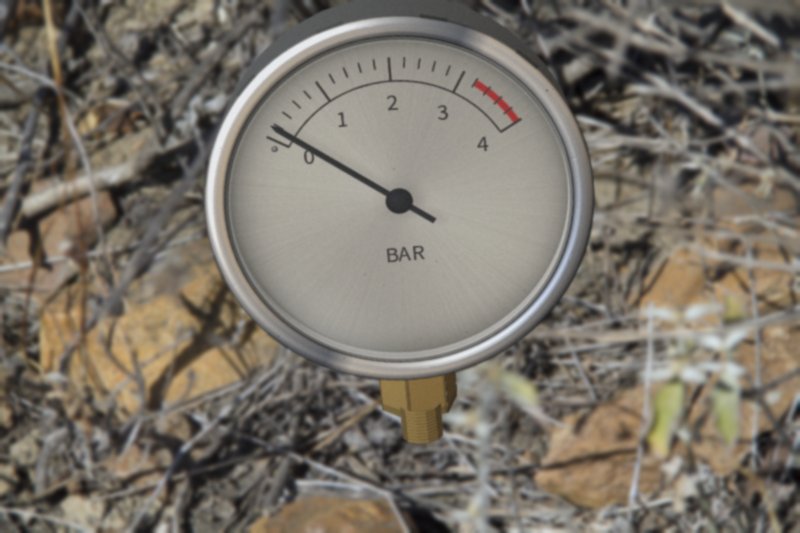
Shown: 0.2
